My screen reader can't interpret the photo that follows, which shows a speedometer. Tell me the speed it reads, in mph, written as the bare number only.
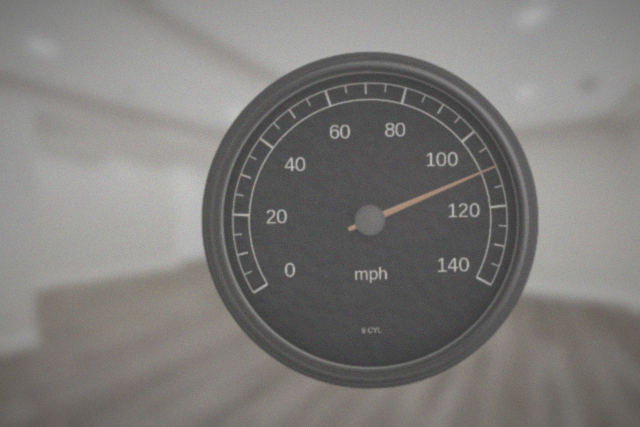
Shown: 110
